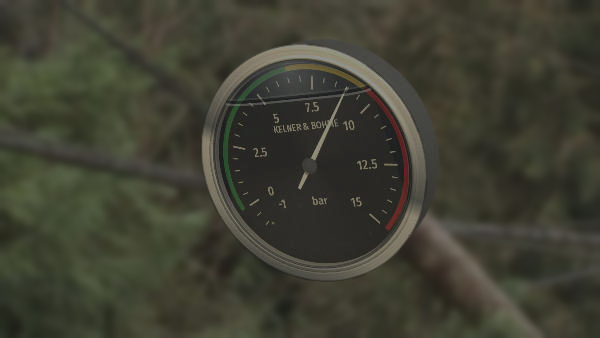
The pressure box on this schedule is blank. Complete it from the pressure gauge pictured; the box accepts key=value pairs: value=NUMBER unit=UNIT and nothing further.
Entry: value=9 unit=bar
